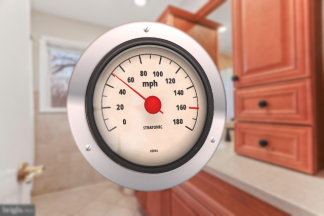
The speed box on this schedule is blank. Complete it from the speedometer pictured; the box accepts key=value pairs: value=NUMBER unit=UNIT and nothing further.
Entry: value=50 unit=mph
